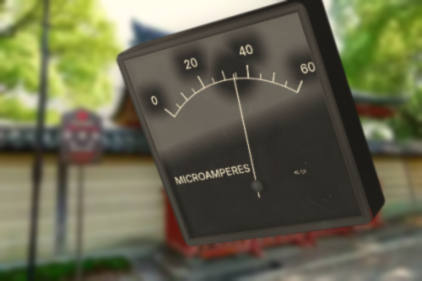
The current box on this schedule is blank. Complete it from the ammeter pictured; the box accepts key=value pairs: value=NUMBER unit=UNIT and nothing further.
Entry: value=35 unit=µA
